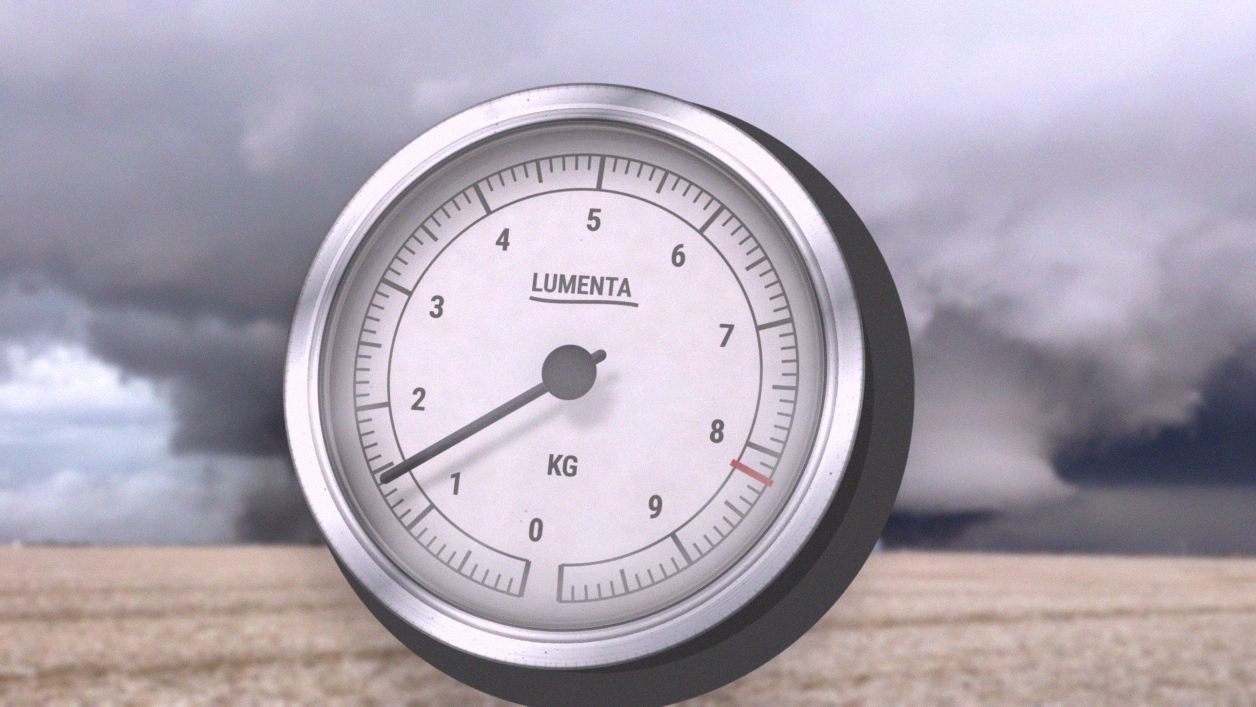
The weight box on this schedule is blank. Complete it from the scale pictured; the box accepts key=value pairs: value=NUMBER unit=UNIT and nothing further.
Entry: value=1.4 unit=kg
